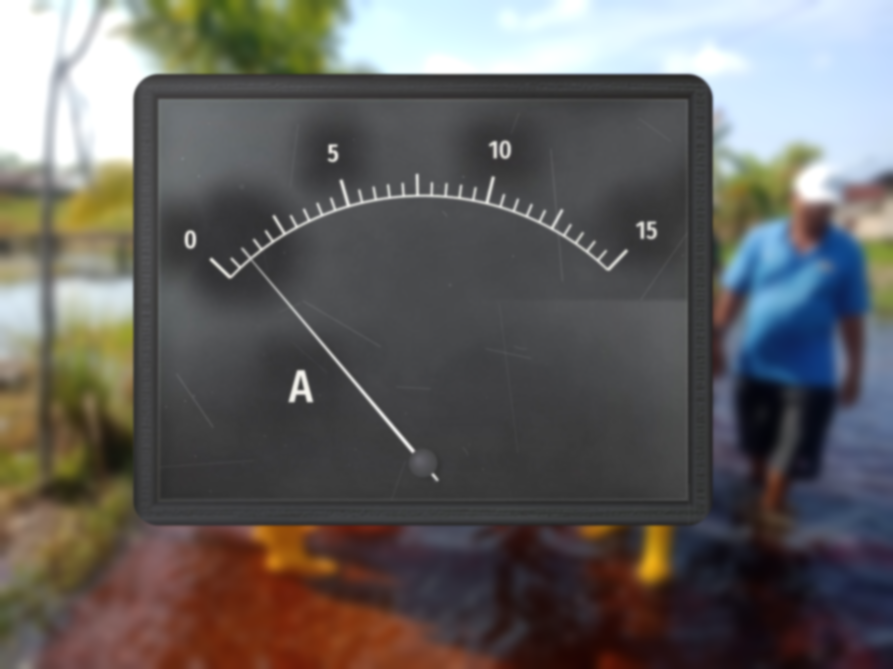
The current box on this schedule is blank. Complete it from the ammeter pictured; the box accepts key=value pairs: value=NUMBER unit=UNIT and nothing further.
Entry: value=1 unit=A
